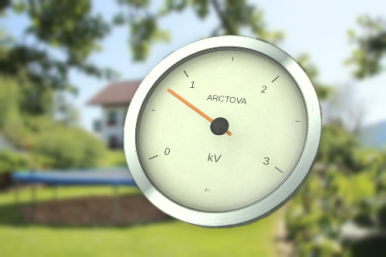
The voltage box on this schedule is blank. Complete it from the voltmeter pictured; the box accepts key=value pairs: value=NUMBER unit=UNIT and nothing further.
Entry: value=0.75 unit=kV
